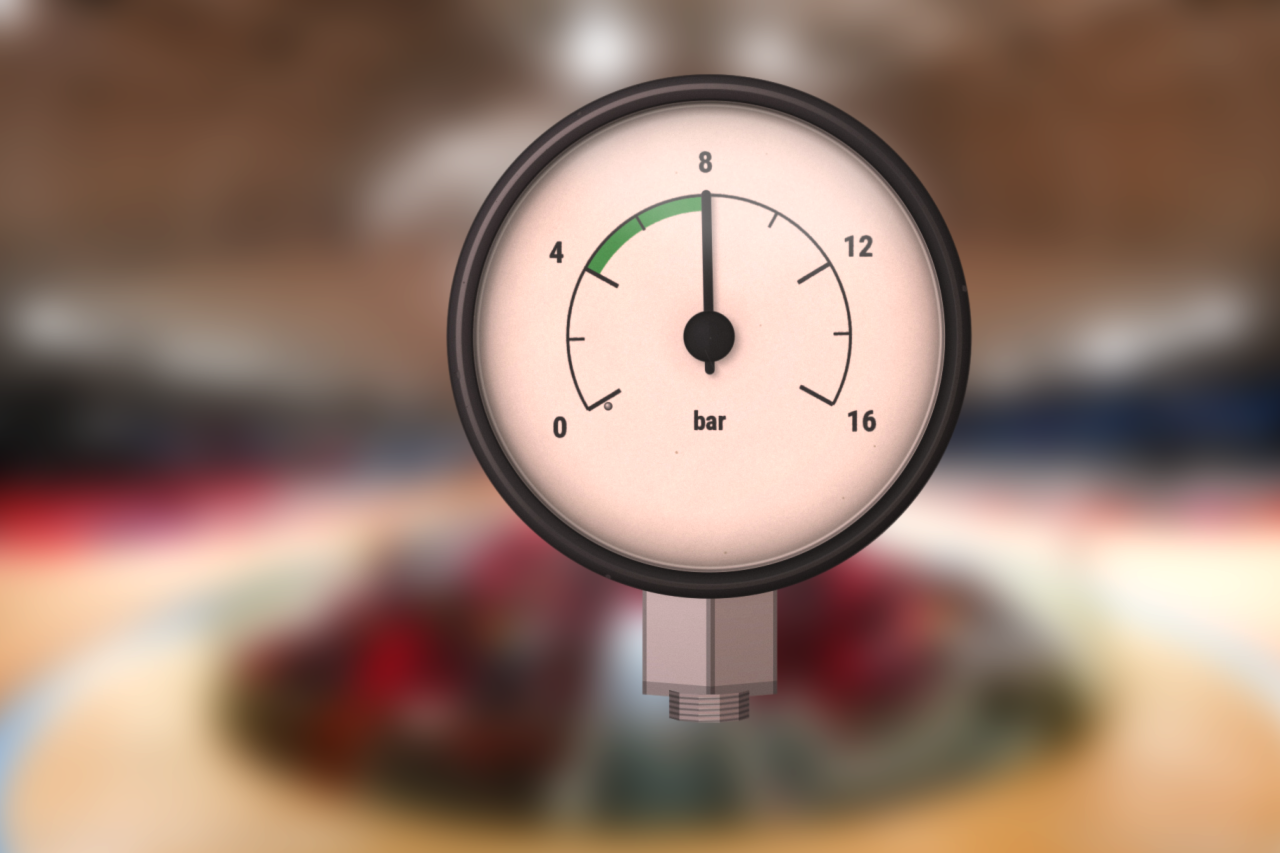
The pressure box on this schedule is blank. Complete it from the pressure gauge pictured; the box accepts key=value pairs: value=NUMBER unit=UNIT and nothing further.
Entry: value=8 unit=bar
